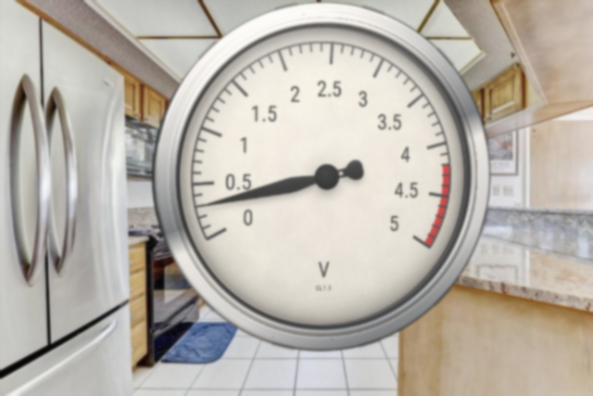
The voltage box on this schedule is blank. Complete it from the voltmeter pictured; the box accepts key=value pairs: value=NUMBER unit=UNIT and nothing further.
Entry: value=0.3 unit=V
